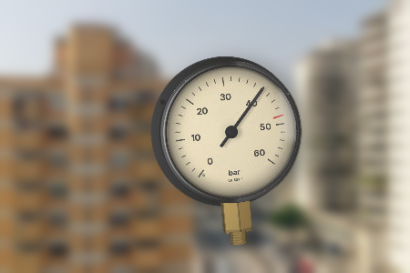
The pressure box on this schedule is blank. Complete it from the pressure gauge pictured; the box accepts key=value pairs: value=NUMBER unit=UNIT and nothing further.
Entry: value=40 unit=bar
